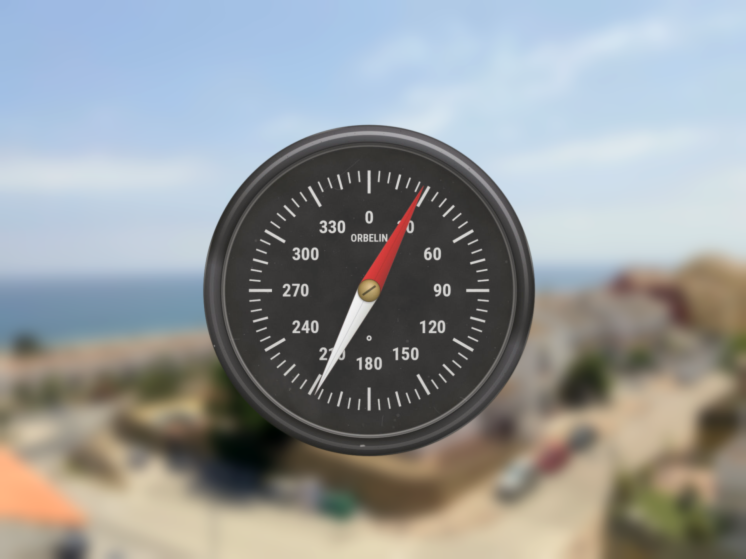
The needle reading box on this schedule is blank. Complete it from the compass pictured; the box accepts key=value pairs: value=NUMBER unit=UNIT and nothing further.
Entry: value=27.5 unit=°
